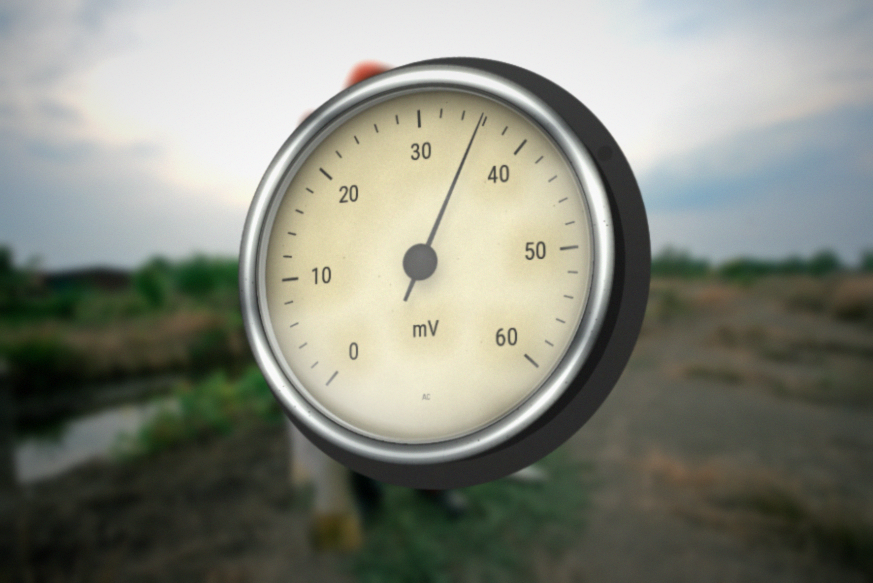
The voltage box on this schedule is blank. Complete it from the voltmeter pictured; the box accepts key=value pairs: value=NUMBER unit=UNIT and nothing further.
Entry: value=36 unit=mV
